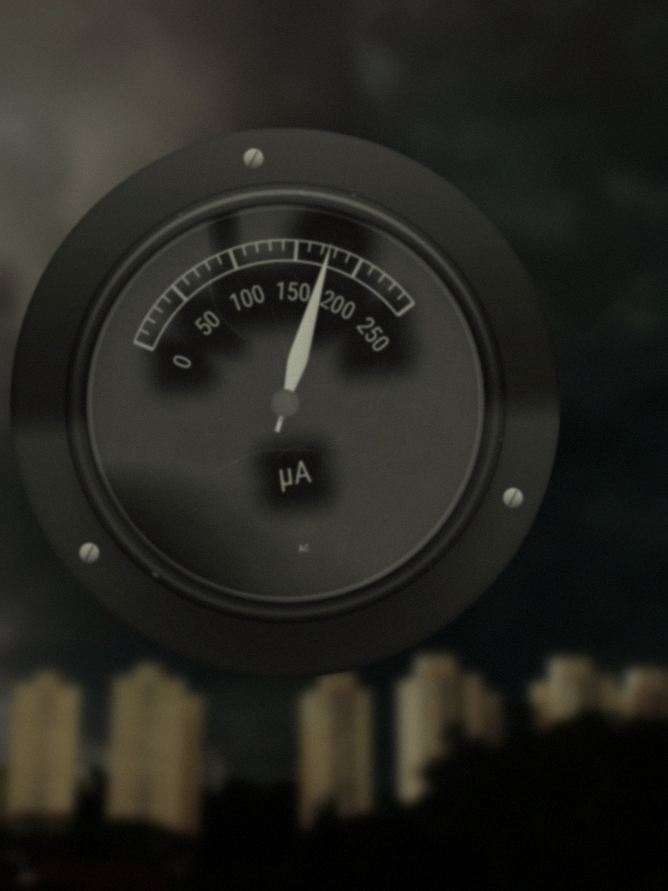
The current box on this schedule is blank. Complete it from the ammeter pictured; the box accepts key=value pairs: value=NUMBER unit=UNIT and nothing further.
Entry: value=175 unit=µA
